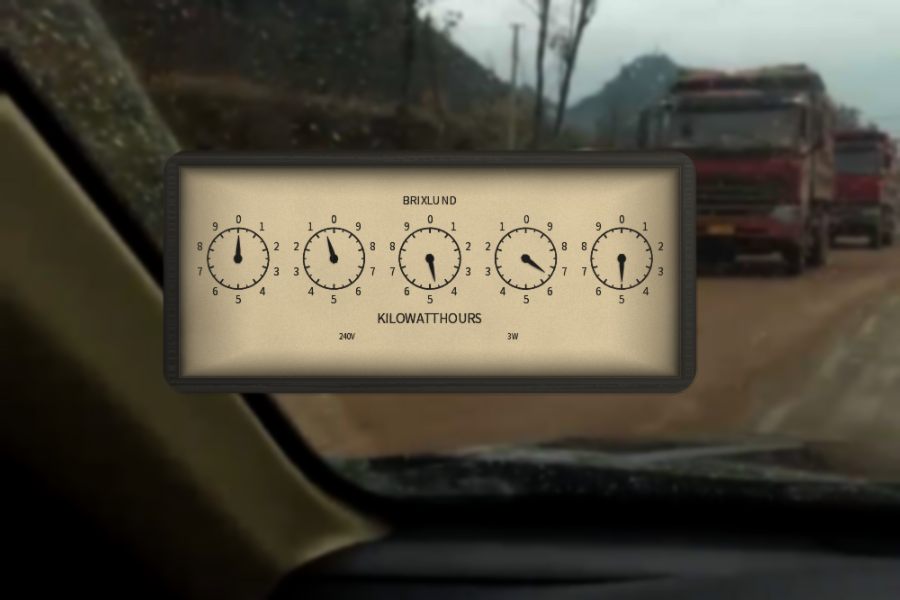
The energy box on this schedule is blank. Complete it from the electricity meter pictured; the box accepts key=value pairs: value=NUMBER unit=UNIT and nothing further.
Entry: value=465 unit=kWh
